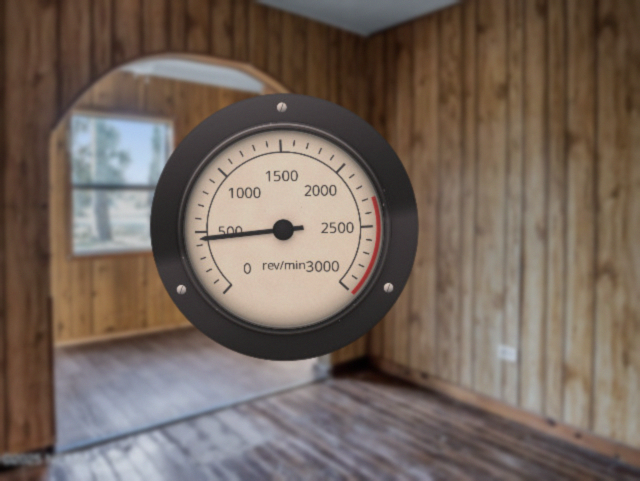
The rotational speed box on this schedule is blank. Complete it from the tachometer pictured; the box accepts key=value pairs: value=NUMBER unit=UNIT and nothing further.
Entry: value=450 unit=rpm
